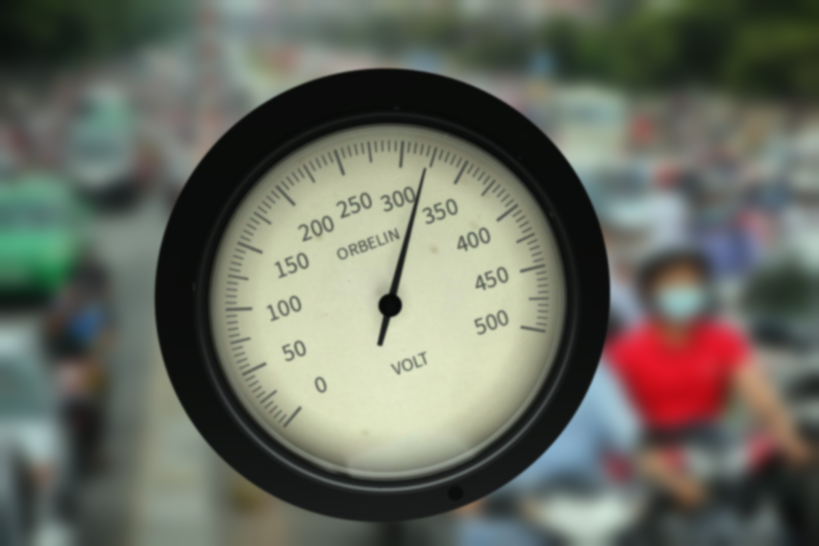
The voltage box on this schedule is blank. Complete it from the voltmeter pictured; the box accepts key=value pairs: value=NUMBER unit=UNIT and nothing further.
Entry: value=320 unit=V
